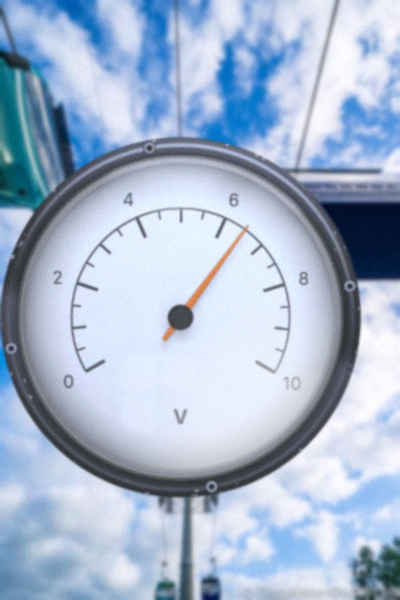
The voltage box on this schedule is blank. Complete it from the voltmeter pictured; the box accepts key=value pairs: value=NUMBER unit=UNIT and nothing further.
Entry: value=6.5 unit=V
